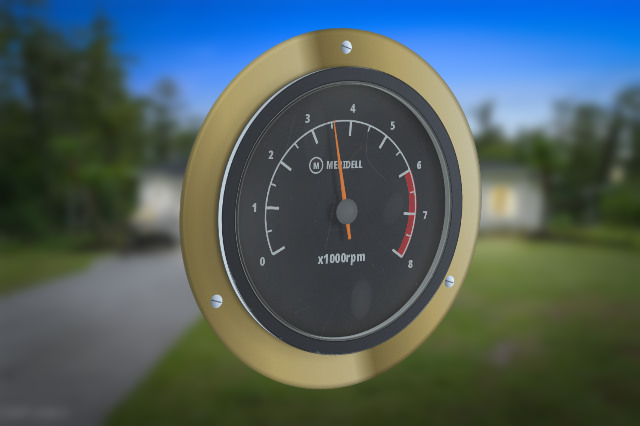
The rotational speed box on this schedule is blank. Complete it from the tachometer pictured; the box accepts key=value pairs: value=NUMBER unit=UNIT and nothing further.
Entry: value=3500 unit=rpm
